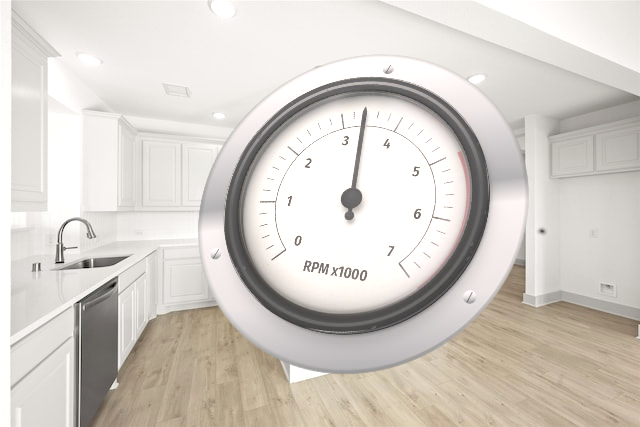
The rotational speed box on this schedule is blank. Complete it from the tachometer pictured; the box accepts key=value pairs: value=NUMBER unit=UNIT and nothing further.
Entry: value=3400 unit=rpm
